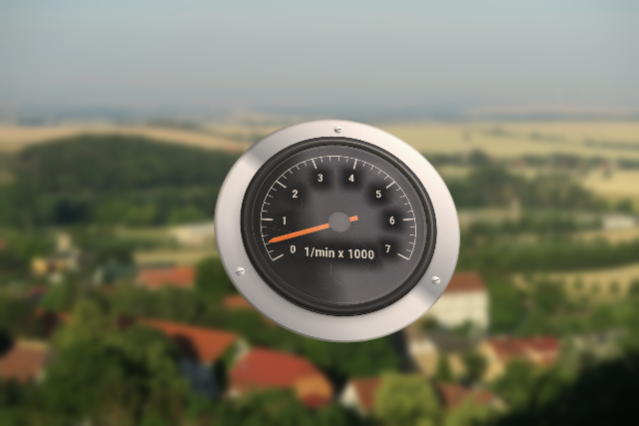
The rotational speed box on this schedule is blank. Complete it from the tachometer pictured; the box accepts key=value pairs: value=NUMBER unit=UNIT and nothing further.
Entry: value=400 unit=rpm
